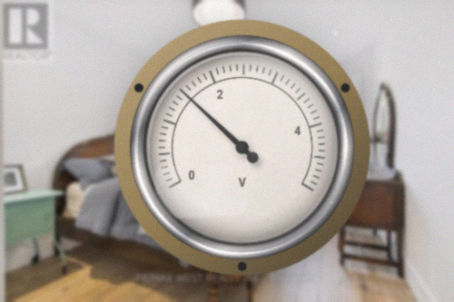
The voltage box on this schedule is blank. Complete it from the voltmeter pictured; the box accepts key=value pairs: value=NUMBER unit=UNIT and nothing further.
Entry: value=1.5 unit=V
